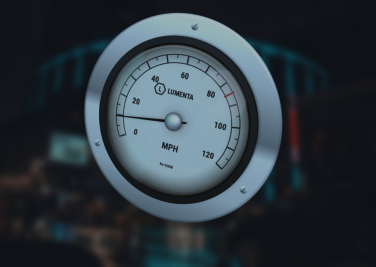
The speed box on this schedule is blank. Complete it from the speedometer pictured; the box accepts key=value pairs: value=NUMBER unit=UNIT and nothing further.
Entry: value=10 unit=mph
